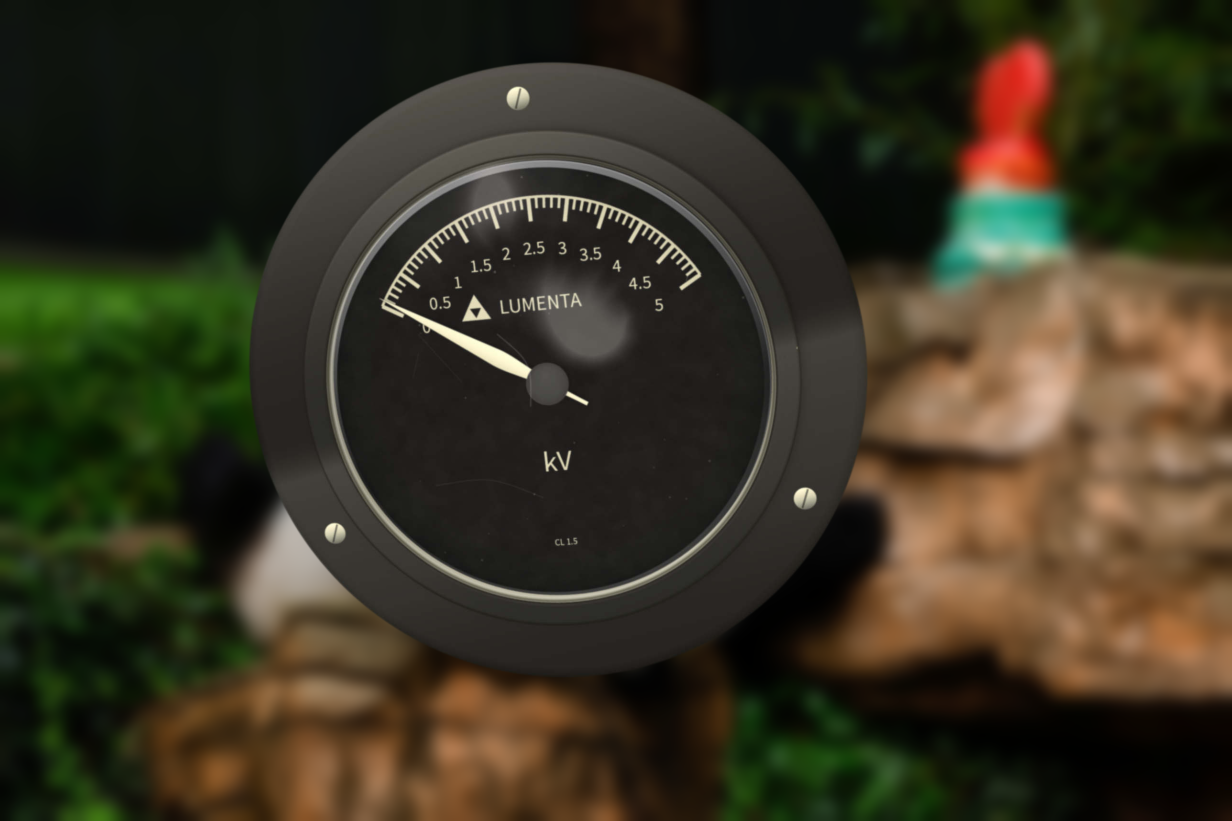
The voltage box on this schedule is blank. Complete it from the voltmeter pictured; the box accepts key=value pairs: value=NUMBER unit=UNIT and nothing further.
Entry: value=0.1 unit=kV
